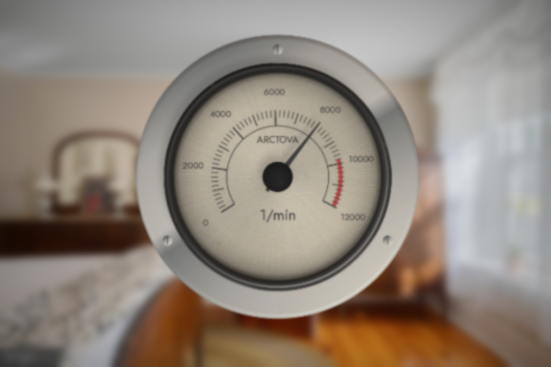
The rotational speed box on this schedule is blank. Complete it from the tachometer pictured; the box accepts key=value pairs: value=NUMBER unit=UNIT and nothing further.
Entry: value=8000 unit=rpm
